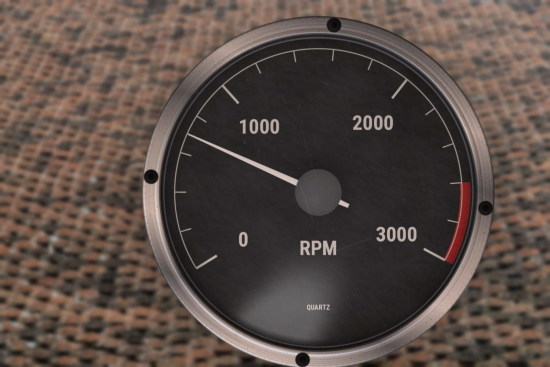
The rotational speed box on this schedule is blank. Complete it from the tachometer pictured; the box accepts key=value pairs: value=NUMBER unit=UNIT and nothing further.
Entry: value=700 unit=rpm
